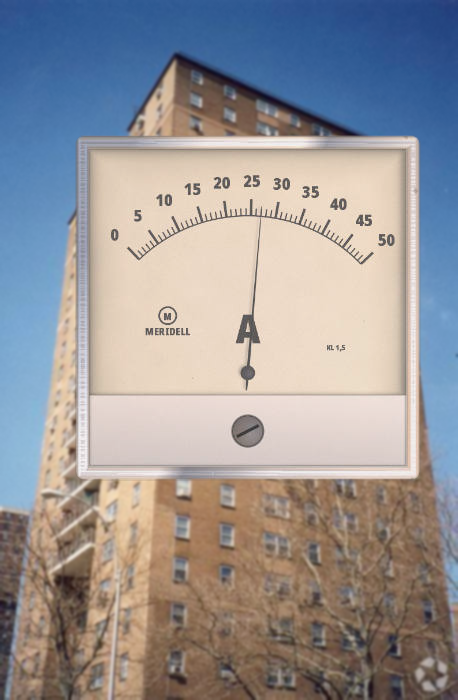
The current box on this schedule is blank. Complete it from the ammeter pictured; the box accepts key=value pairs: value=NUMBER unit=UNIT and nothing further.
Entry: value=27 unit=A
